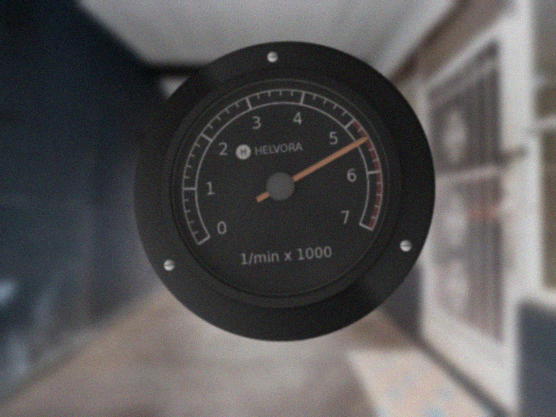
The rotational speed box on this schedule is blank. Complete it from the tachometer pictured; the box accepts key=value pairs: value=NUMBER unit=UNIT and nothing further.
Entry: value=5400 unit=rpm
